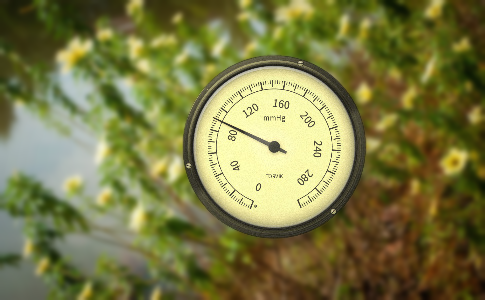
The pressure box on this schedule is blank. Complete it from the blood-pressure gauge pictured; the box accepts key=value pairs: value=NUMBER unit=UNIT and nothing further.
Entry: value=90 unit=mmHg
